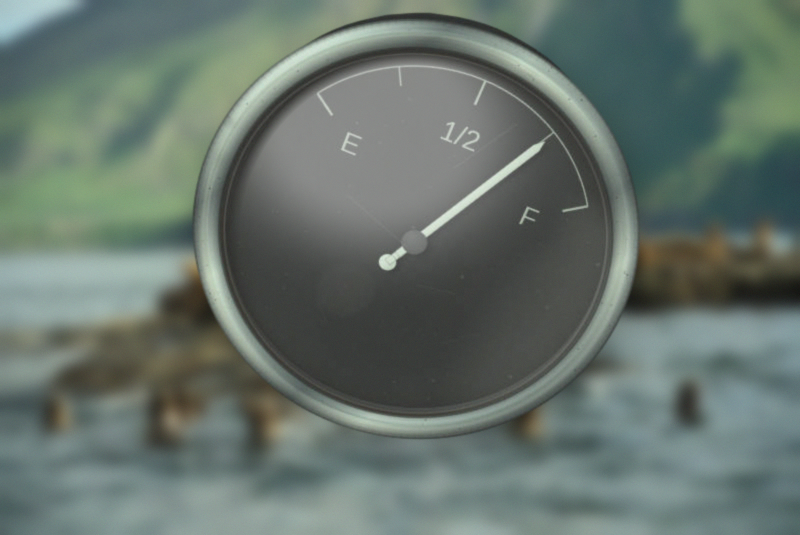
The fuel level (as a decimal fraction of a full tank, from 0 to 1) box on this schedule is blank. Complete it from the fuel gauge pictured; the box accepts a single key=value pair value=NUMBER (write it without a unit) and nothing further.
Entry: value=0.75
